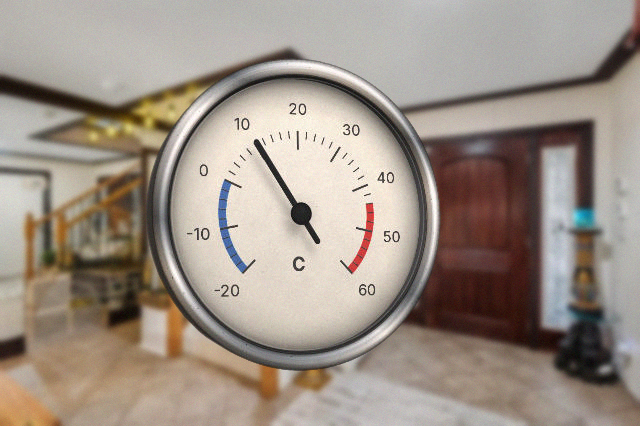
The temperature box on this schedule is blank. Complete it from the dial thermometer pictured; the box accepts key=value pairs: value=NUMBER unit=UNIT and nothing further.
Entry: value=10 unit=°C
